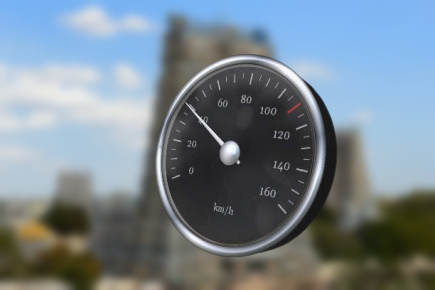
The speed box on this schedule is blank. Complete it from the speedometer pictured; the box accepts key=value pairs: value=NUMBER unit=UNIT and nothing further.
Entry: value=40 unit=km/h
